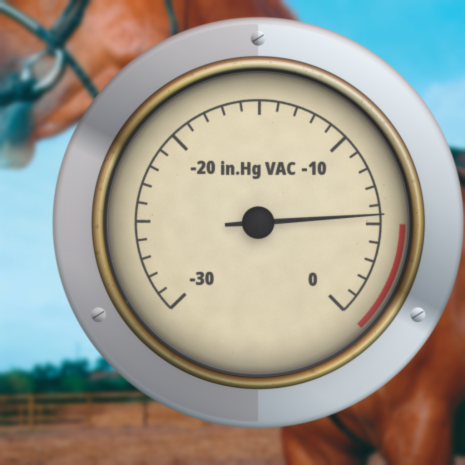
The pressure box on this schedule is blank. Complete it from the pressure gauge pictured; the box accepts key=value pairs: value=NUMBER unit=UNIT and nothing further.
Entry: value=-5.5 unit=inHg
